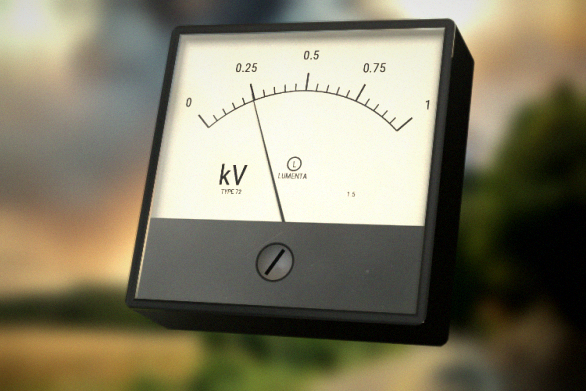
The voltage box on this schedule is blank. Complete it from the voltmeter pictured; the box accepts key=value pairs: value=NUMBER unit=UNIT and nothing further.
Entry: value=0.25 unit=kV
